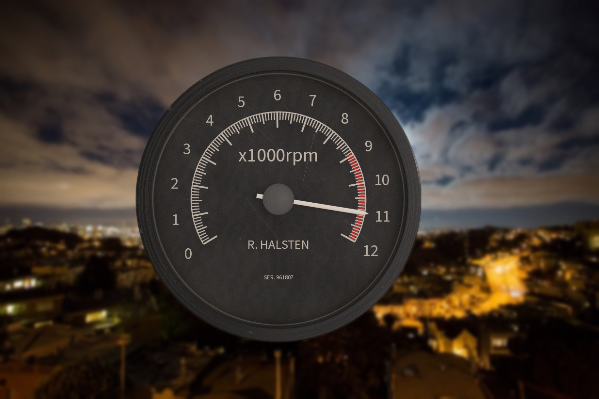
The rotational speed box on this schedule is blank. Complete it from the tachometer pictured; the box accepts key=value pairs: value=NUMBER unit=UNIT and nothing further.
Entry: value=11000 unit=rpm
